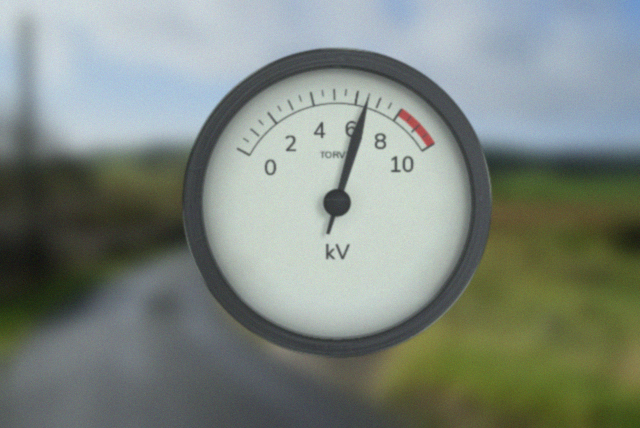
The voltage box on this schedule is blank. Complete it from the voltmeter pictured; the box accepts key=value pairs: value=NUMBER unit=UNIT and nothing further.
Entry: value=6.5 unit=kV
